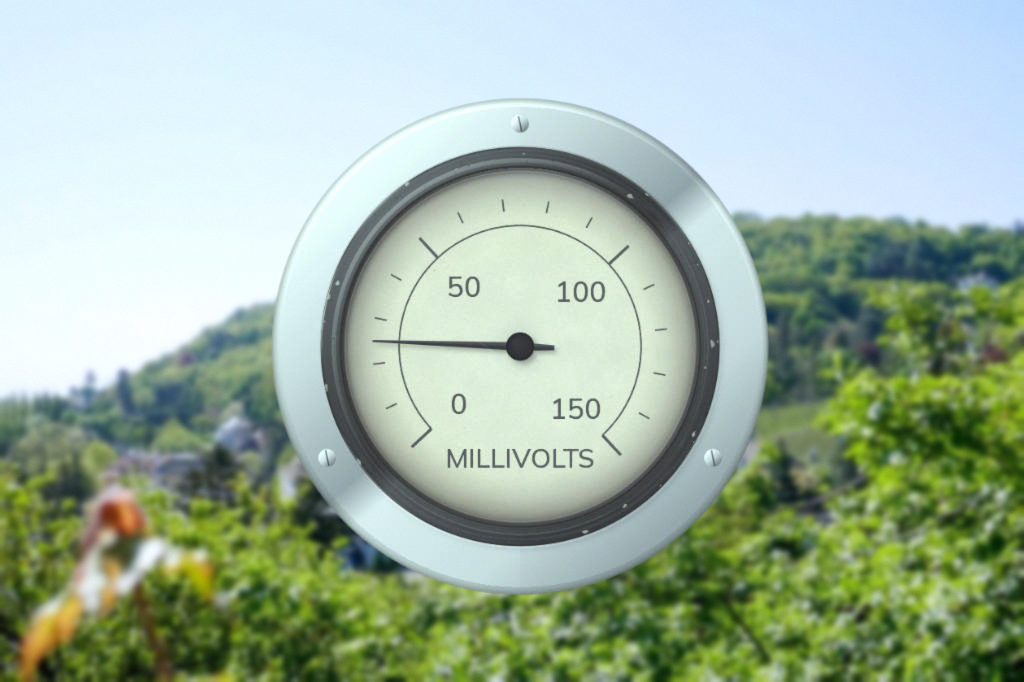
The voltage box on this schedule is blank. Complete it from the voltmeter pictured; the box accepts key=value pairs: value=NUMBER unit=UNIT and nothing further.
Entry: value=25 unit=mV
